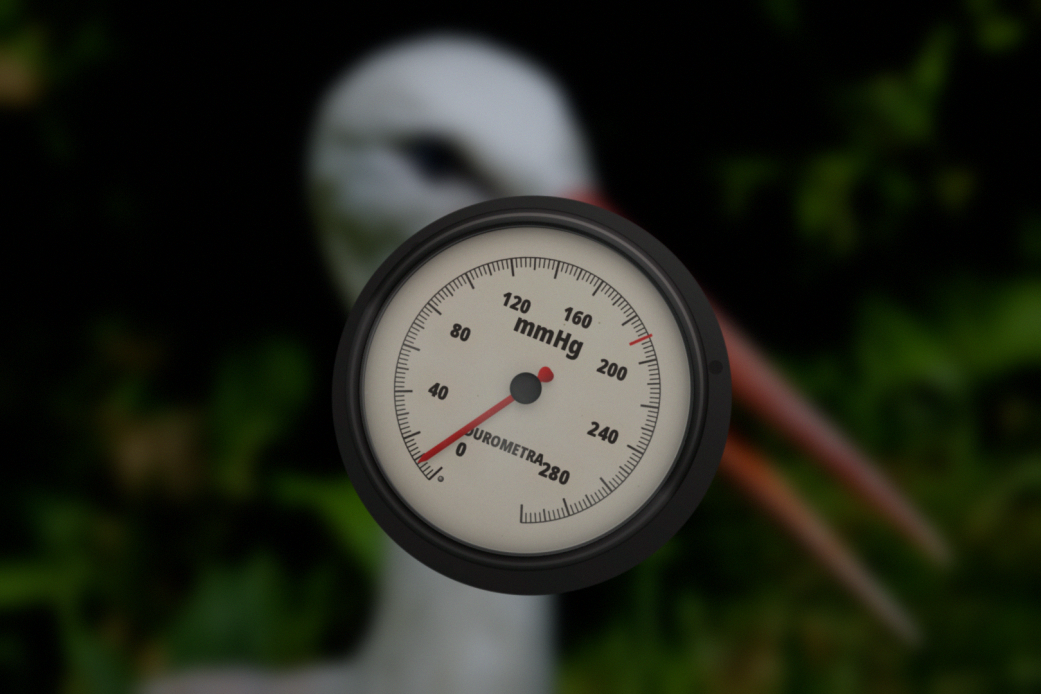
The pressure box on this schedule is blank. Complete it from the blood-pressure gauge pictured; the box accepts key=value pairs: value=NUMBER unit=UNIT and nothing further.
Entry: value=8 unit=mmHg
